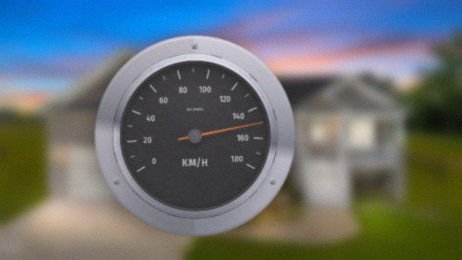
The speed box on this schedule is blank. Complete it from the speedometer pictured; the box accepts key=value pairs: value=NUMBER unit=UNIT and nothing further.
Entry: value=150 unit=km/h
